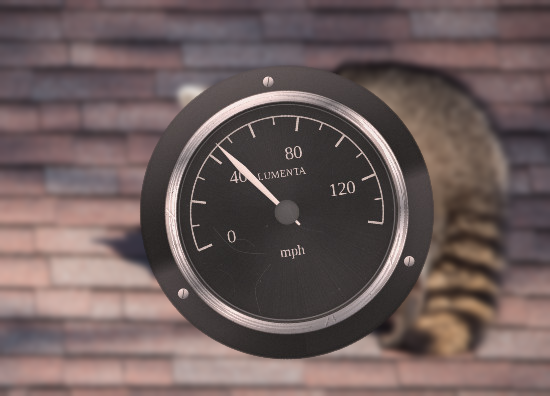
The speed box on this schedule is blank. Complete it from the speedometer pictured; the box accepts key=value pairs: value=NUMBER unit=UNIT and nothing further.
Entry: value=45 unit=mph
